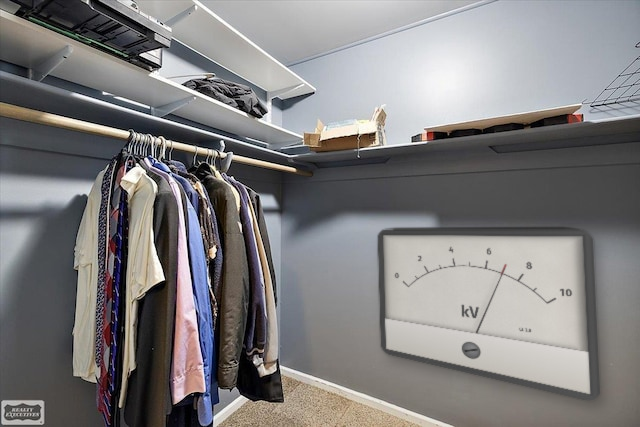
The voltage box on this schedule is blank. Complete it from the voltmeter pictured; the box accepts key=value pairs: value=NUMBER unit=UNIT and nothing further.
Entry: value=7 unit=kV
